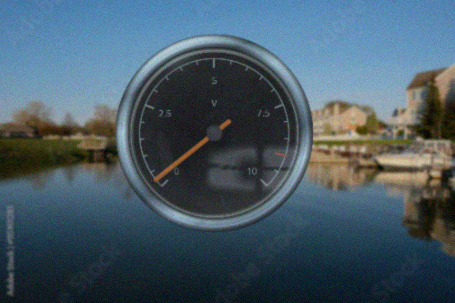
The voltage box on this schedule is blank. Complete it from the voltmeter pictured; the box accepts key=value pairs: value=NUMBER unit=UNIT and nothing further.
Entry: value=0.25 unit=V
